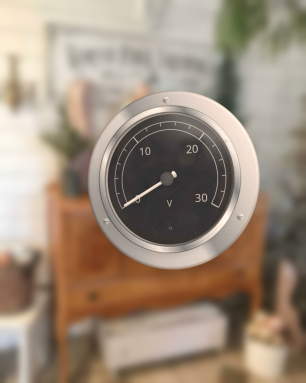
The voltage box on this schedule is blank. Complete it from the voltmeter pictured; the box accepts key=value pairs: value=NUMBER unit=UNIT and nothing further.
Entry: value=0 unit=V
